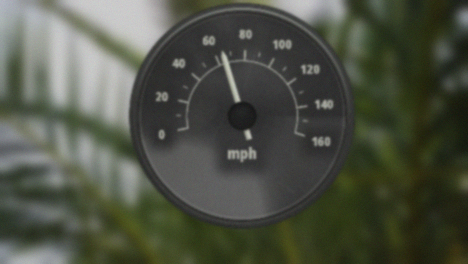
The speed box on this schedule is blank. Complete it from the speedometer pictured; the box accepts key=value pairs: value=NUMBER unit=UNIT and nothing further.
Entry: value=65 unit=mph
